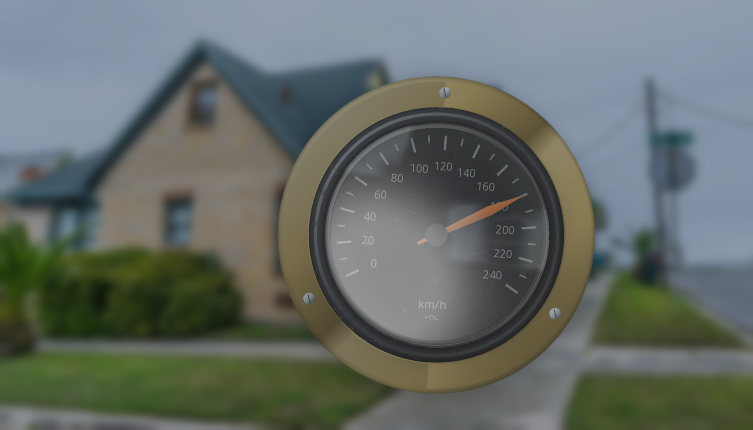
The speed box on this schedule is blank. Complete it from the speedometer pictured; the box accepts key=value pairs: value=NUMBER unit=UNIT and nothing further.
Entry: value=180 unit=km/h
